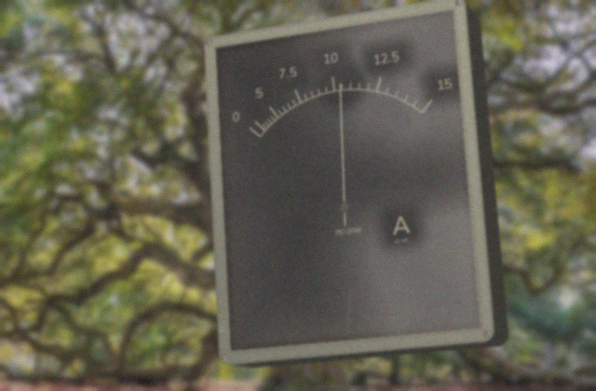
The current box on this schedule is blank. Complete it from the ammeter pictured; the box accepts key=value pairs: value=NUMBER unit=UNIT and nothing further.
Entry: value=10.5 unit=A
